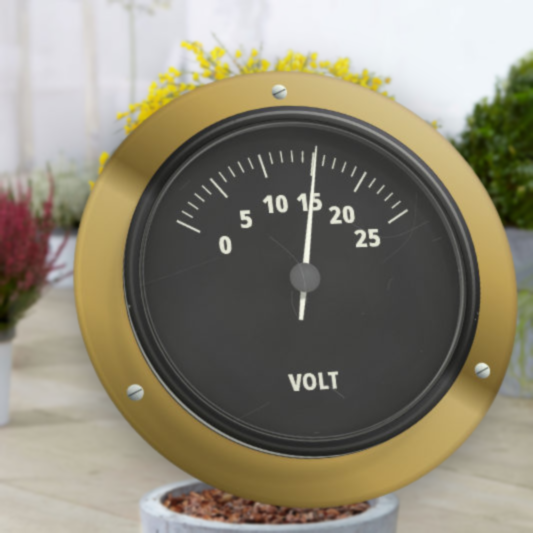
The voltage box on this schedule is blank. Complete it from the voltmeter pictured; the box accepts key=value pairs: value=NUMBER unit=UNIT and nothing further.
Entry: value=15 unit=V
